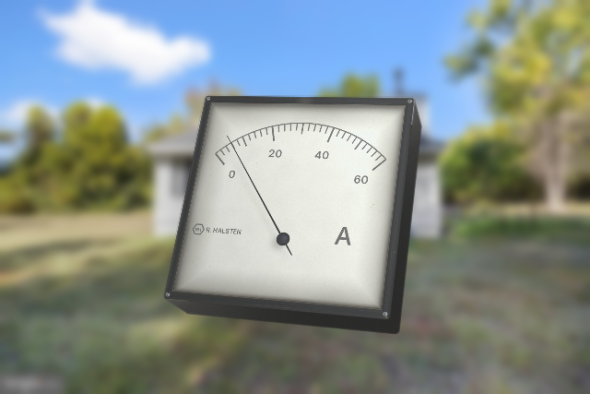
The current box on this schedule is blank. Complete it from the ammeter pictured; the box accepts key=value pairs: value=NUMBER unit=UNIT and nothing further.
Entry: value=6 unit=A
